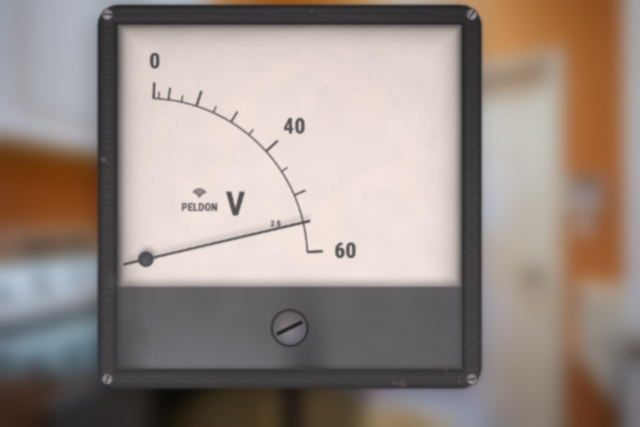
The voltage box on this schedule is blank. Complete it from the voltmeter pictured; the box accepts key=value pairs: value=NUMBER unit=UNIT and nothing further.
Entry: value=55 unit=V
